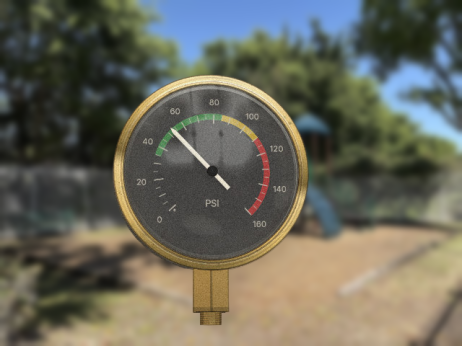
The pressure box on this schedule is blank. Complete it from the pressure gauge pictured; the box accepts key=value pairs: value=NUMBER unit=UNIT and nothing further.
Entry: value=52.5 unit=psi
